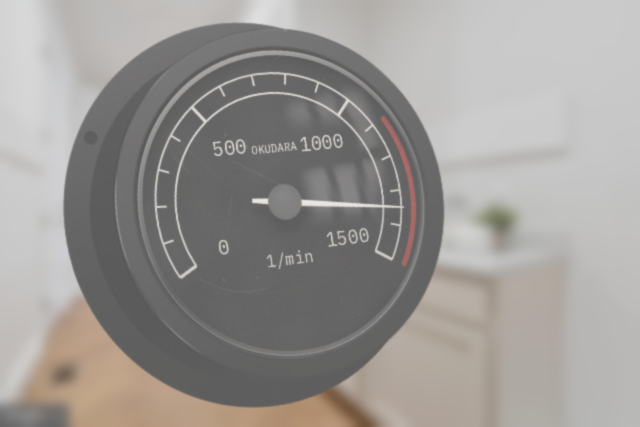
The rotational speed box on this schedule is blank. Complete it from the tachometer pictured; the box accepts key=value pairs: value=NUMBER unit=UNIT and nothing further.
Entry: value=1350 unit=rpm
